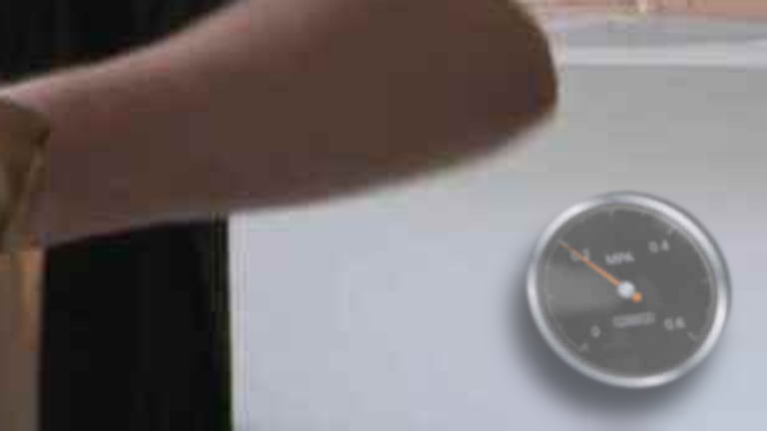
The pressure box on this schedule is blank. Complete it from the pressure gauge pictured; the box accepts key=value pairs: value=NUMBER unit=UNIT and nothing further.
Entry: value=0.2 unit=MPa
